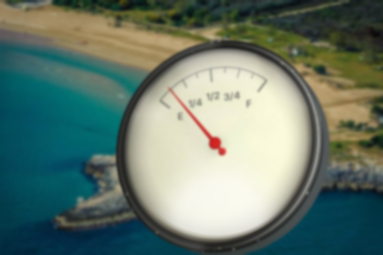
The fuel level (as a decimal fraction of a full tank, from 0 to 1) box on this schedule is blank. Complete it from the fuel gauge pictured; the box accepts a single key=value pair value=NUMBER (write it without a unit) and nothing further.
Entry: value=0.125
